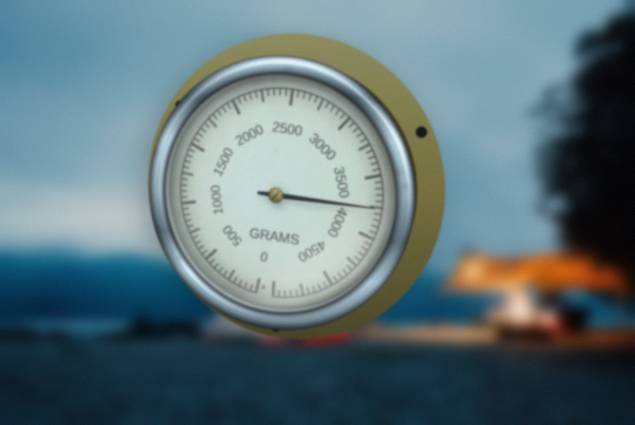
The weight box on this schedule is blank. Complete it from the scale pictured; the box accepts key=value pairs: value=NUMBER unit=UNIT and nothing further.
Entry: value=3750 unit=g
